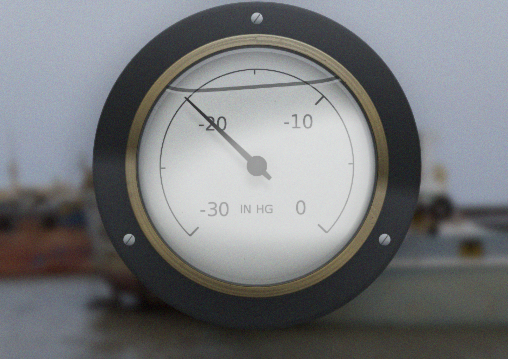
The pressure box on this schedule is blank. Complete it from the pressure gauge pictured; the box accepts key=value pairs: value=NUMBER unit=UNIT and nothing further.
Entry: value=-20 unit=inHg
